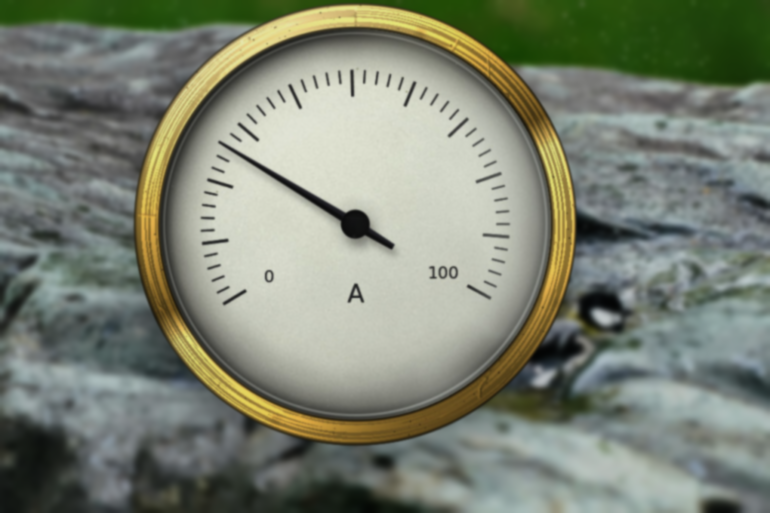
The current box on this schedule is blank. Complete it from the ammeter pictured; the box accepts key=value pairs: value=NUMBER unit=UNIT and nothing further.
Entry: value=26 unit=A
